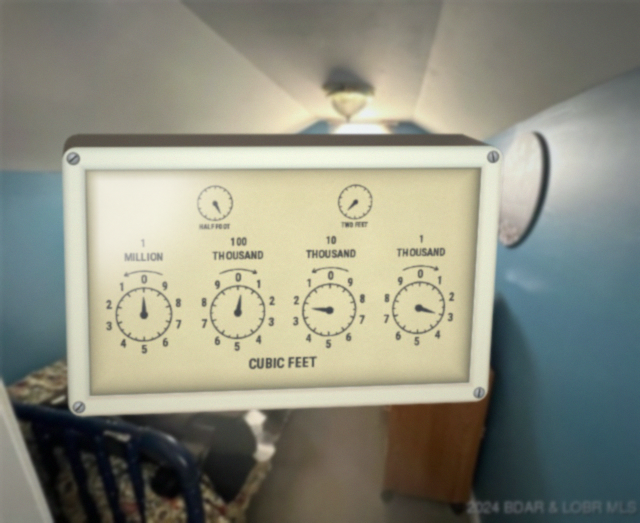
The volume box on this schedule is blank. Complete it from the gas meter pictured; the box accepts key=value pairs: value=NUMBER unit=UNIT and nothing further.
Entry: value=2300 unit=ft³
